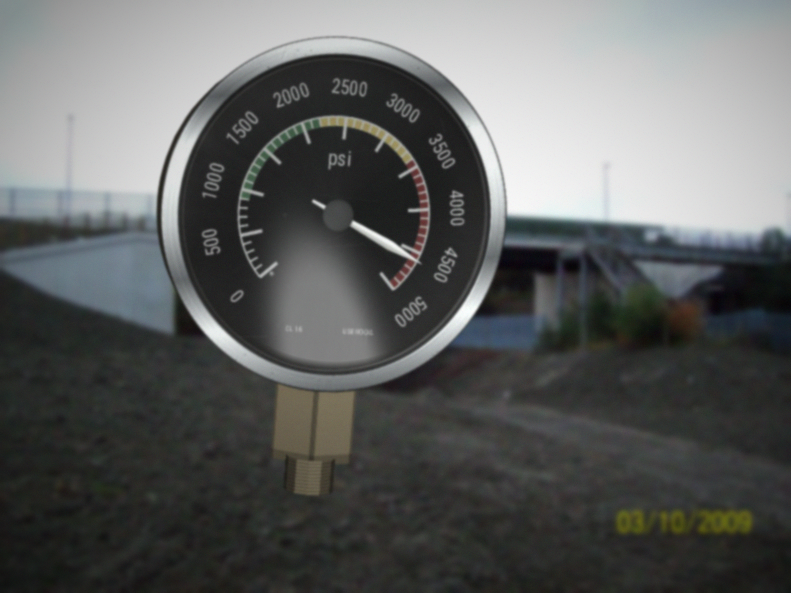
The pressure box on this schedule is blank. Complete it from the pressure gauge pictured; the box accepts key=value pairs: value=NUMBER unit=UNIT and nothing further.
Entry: value=4600 unit=psi
